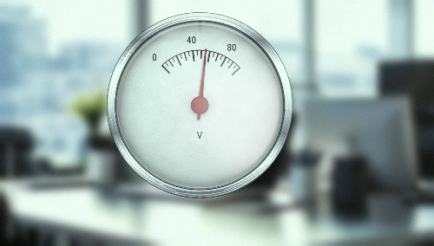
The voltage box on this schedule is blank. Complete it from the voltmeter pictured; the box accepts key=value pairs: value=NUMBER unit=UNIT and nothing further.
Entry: value=55 unit=V
